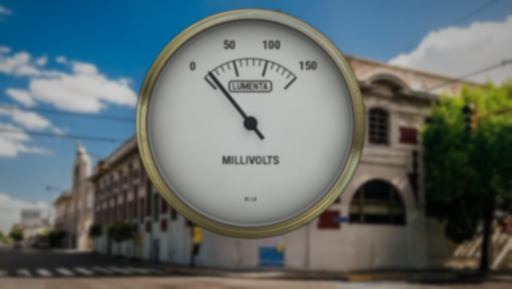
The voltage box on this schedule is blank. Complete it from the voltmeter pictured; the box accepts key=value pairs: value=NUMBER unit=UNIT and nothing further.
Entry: value=10 unit=mV
